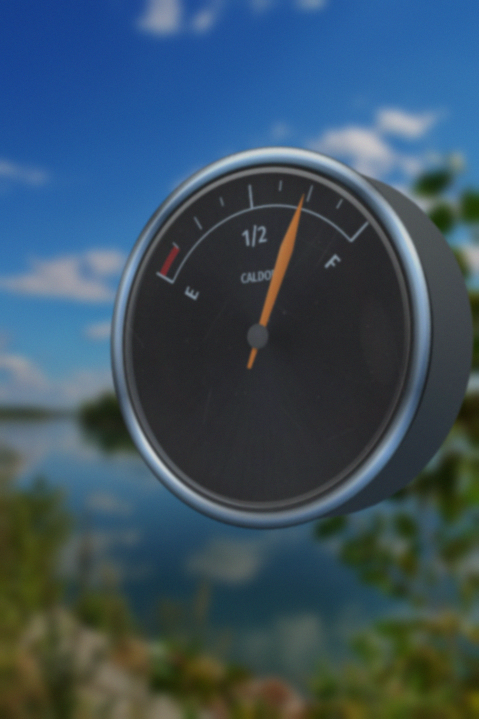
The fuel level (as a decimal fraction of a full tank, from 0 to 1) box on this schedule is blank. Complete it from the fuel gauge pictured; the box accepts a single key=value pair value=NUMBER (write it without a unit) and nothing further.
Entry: value=0.75
